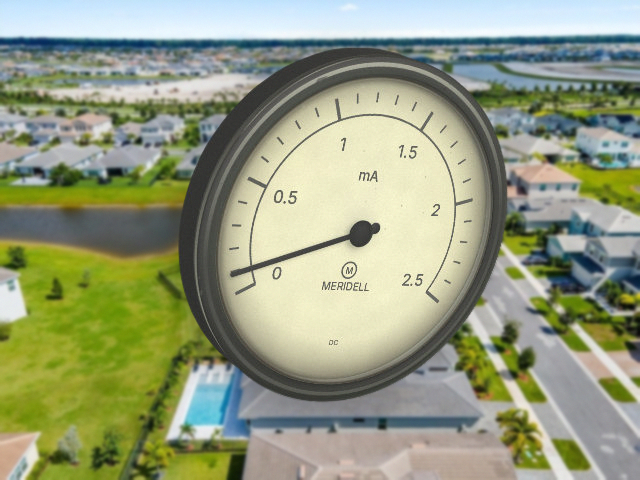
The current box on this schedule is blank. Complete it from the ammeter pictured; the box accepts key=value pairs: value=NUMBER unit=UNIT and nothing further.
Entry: value=0.1 unit=mA
